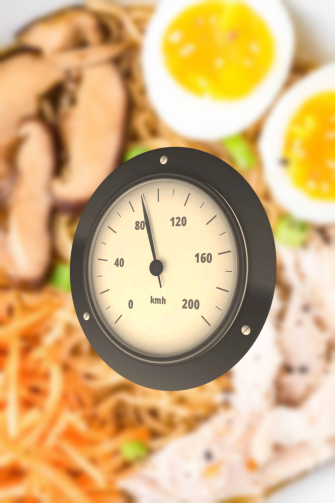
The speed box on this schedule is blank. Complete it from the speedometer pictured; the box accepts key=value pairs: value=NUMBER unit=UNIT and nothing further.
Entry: value=90 unit=km/h
